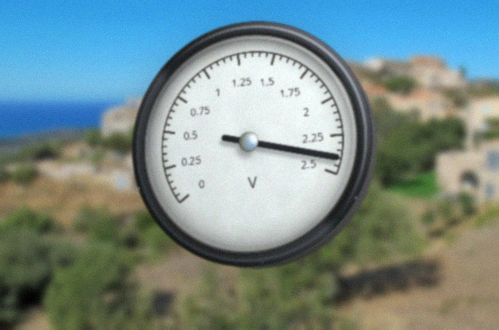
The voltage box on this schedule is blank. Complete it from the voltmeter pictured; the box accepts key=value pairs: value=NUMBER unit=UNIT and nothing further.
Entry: value=2.4 unit=V
